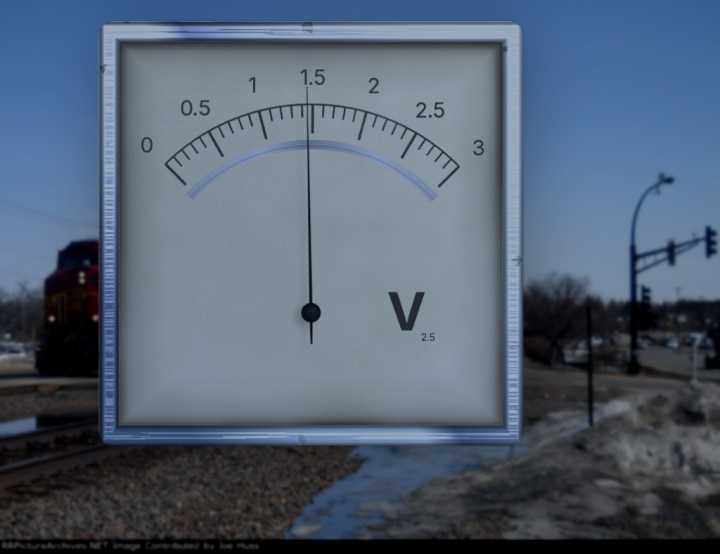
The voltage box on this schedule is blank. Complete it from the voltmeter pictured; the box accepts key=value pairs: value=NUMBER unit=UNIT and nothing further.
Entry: value=1.45 unit=V
